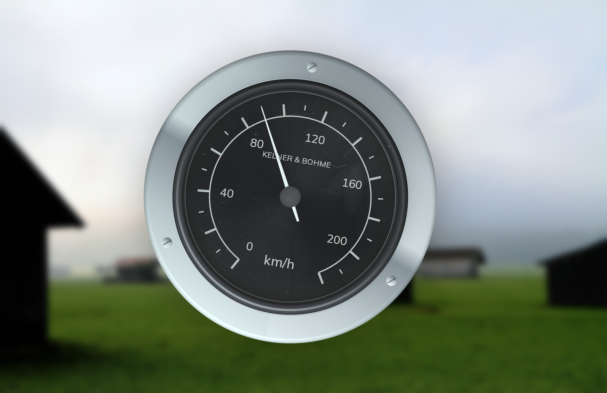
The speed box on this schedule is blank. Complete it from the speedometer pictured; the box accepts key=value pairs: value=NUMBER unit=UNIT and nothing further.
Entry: value=90 unit=km/h
